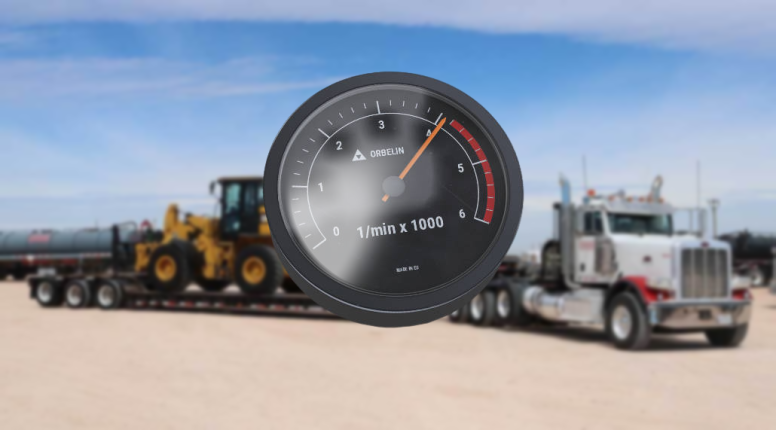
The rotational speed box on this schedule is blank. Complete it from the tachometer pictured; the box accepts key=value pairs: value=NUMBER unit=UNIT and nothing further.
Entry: value=4100 unit=rpm
